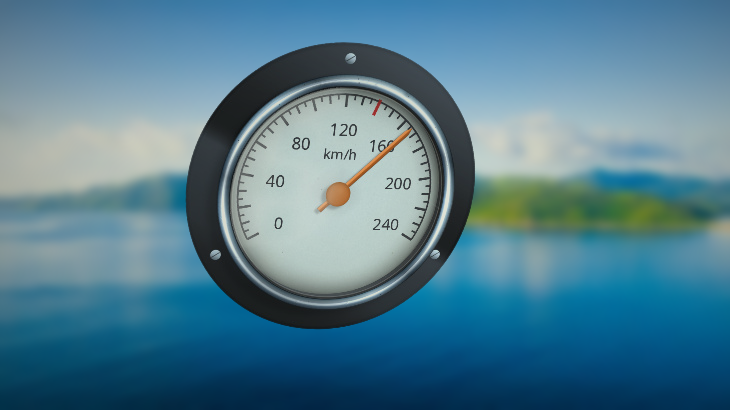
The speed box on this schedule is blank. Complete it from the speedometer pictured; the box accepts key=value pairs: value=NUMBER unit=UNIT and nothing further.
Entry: value=165 unit=km/h
